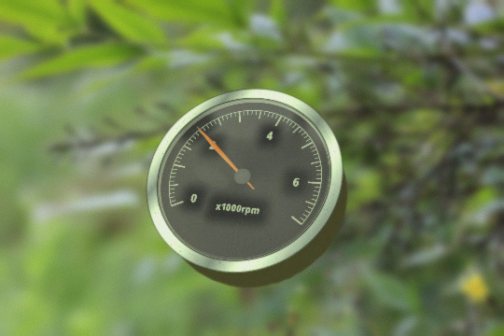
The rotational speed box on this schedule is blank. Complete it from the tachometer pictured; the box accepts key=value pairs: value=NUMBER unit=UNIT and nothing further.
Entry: value=2000 unit=rpm
